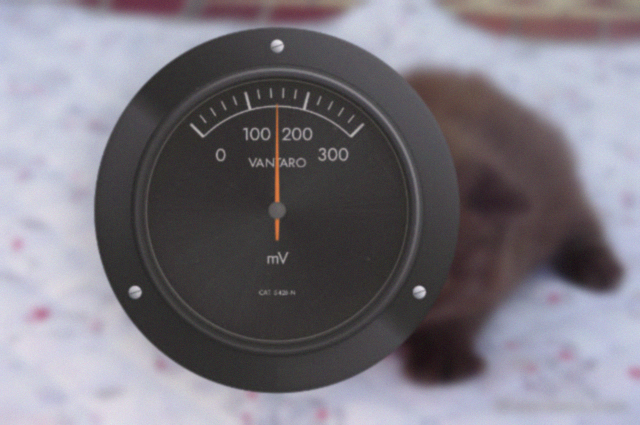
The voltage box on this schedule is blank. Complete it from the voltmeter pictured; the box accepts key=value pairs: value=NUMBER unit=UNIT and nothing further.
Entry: value=150 unit=mV
